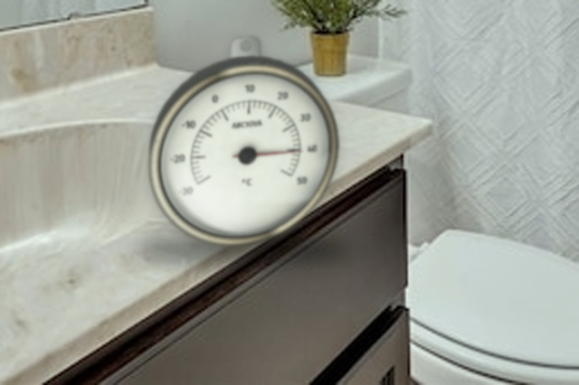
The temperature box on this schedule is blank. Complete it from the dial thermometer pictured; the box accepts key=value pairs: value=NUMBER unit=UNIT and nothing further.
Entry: value=40 unit=°C
